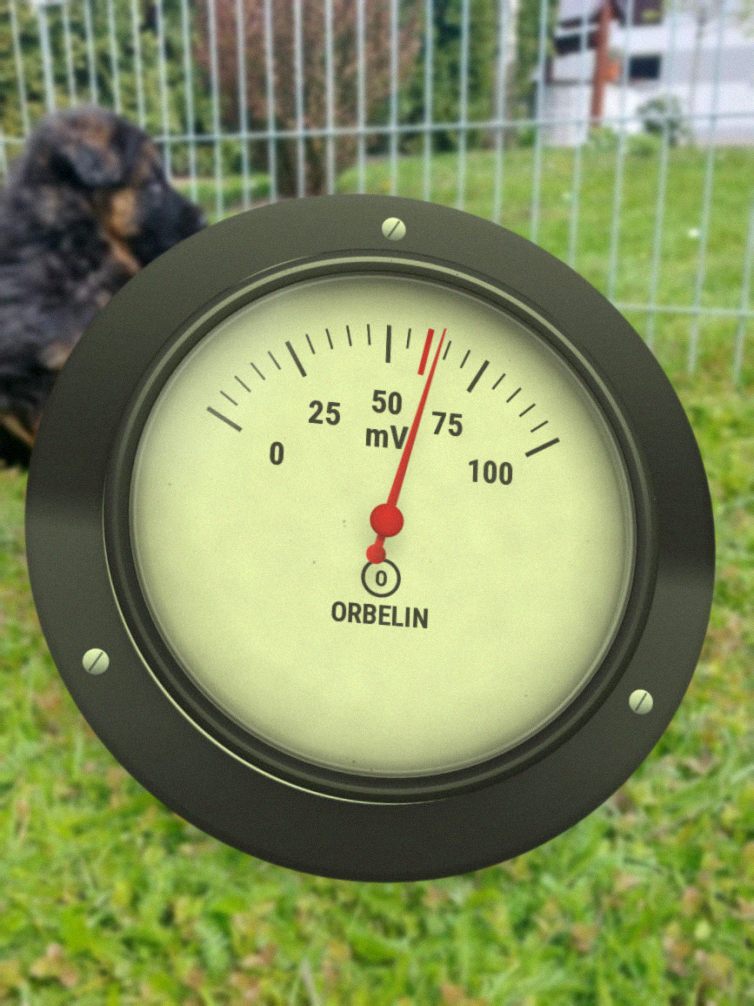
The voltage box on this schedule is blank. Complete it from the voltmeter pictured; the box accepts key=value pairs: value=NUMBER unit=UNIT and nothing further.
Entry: value=62.5 unit=mV
